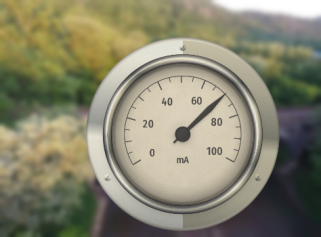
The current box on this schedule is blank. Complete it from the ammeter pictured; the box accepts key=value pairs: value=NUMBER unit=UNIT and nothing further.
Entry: value=70 unit=mA
